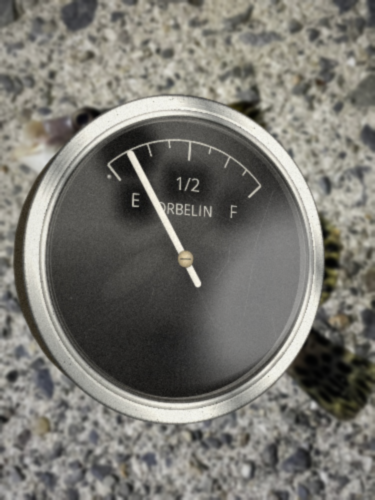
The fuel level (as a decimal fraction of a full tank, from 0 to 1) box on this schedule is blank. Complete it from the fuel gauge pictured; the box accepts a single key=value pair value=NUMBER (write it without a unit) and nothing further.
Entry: value=0.125
